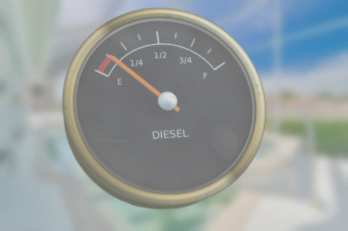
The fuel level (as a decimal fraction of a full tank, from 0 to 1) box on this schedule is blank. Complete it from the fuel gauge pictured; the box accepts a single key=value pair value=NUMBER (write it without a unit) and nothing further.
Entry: value=0.125
